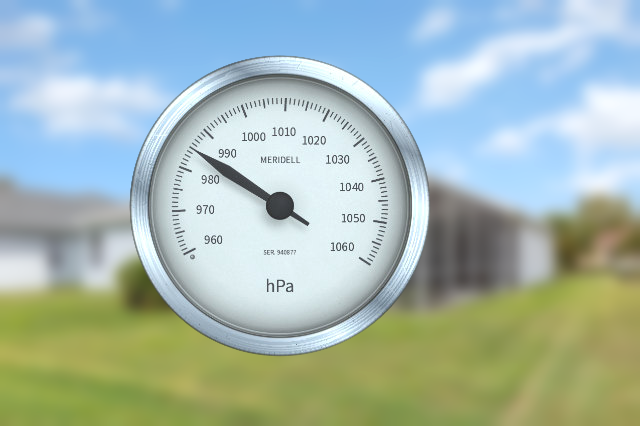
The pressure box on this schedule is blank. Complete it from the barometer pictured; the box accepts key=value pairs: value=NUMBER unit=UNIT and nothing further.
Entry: value=985 unit=hPa
